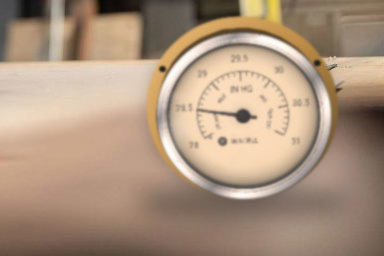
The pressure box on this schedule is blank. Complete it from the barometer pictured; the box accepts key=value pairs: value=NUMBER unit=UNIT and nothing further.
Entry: value=28.5 unit=inHg
